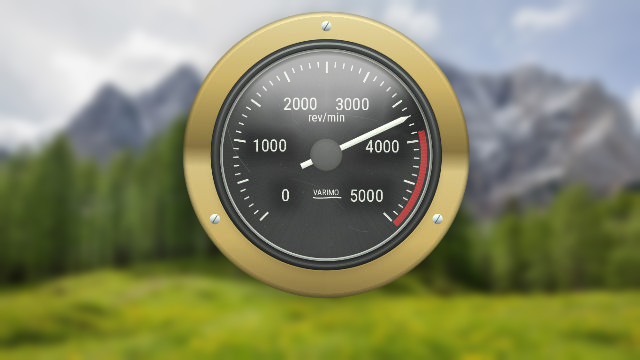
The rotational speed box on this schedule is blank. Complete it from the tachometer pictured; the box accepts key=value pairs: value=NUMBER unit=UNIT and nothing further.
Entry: value=3700 unit=rpm
